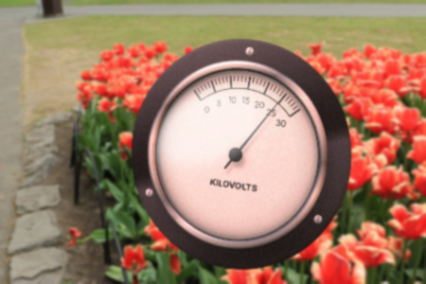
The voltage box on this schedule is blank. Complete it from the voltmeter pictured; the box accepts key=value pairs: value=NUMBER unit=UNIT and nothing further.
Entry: value=25 unit=kV
